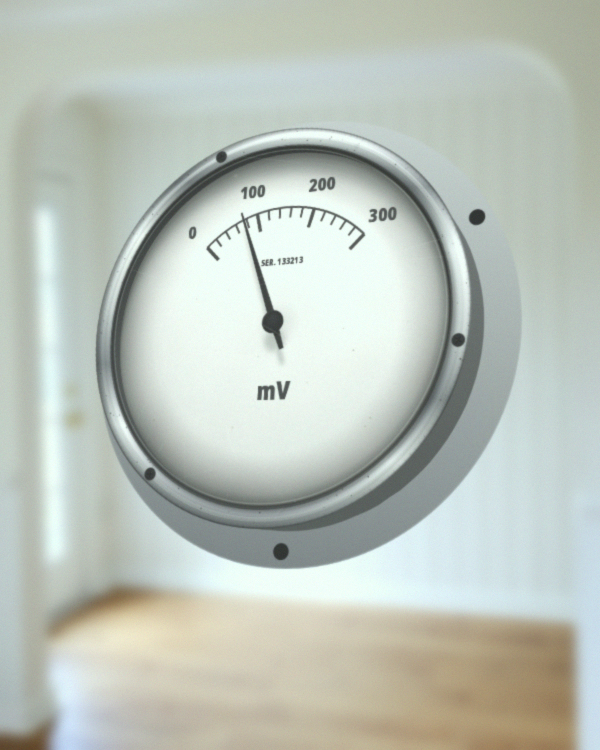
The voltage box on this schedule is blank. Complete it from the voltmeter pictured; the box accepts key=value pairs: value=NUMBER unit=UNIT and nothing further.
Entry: value=80 unit=mV
